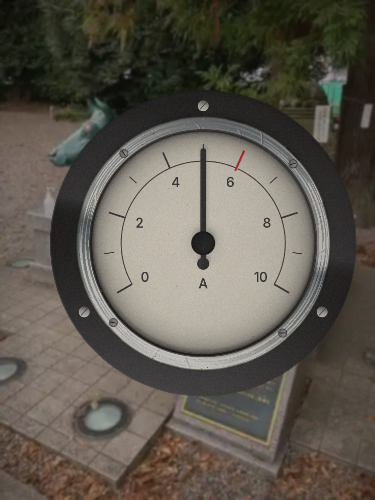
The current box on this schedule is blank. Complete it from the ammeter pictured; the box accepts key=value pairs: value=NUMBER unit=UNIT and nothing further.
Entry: value=5 unit=A
